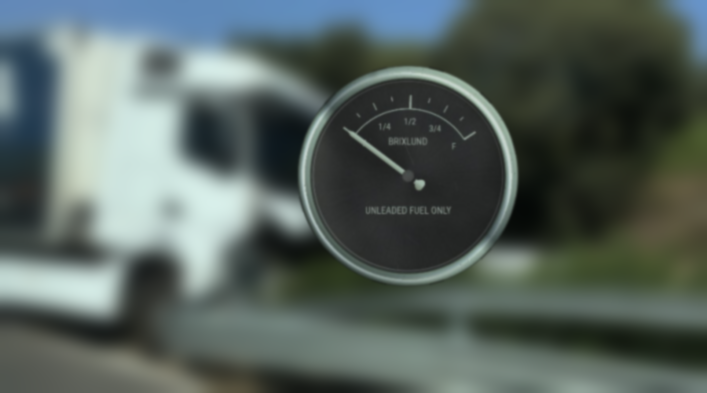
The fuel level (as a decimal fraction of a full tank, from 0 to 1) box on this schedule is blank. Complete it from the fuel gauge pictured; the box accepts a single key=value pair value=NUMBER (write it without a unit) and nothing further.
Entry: value=0
